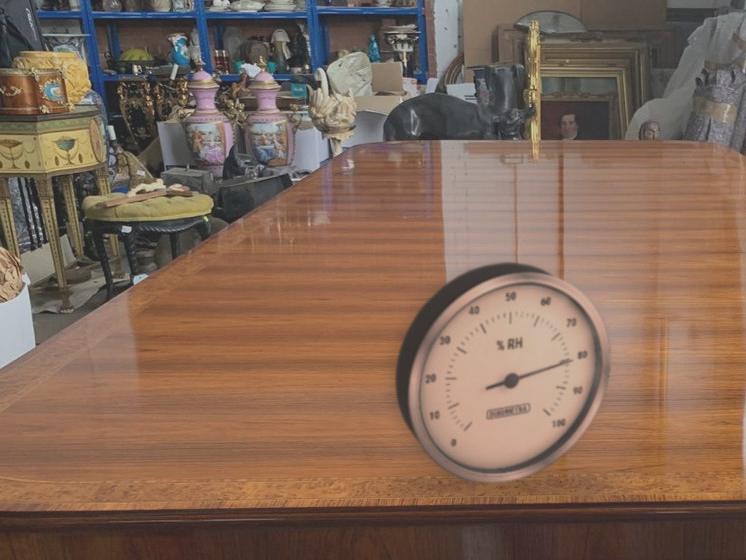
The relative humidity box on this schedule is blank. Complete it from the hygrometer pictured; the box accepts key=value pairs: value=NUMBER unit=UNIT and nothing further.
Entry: value=80 unit=%
